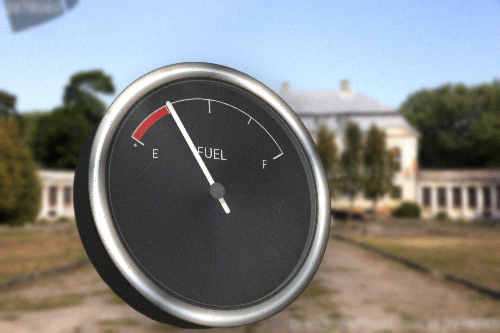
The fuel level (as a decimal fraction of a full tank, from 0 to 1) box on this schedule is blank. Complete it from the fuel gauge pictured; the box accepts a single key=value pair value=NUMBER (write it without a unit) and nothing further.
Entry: value=0.25
